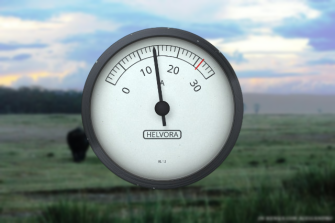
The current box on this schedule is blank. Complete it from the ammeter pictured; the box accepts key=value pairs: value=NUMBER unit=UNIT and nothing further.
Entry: value=14 unit=A
